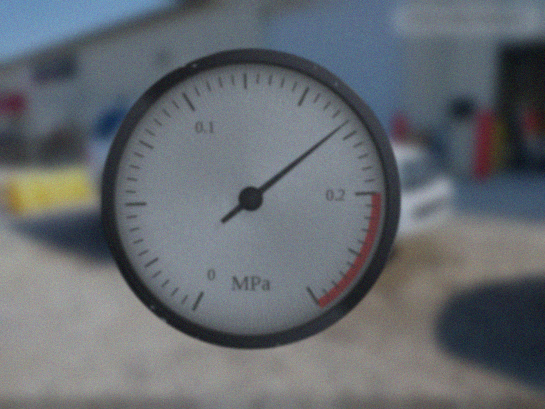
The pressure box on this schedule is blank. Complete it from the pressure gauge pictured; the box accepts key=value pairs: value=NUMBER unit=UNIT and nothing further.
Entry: value=0.17 unit=MPa
